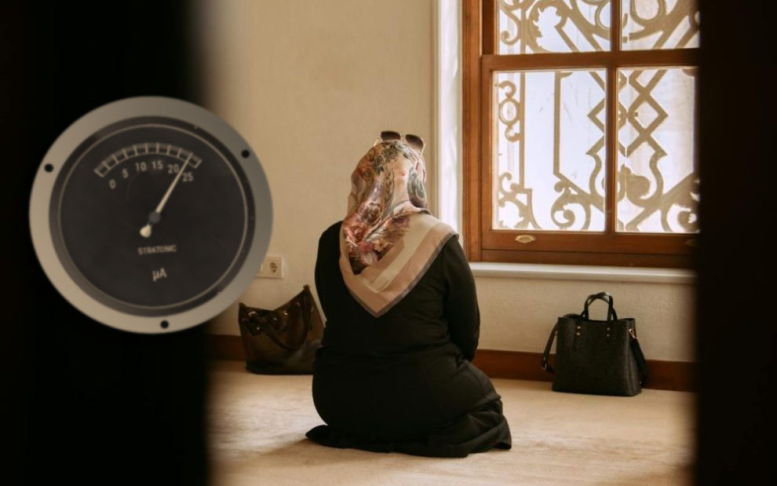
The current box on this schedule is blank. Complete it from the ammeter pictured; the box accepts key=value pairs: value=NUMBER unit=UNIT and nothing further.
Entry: value=22.5 unit=µA
